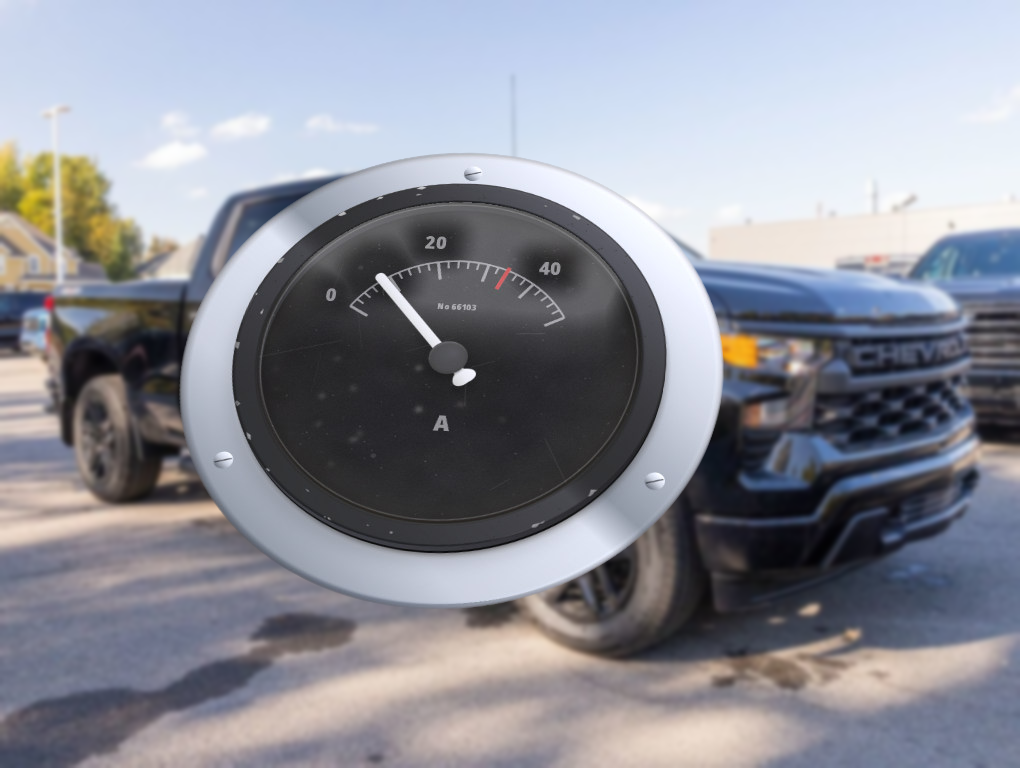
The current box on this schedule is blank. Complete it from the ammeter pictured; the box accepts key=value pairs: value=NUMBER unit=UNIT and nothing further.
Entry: value=8 unit=A
